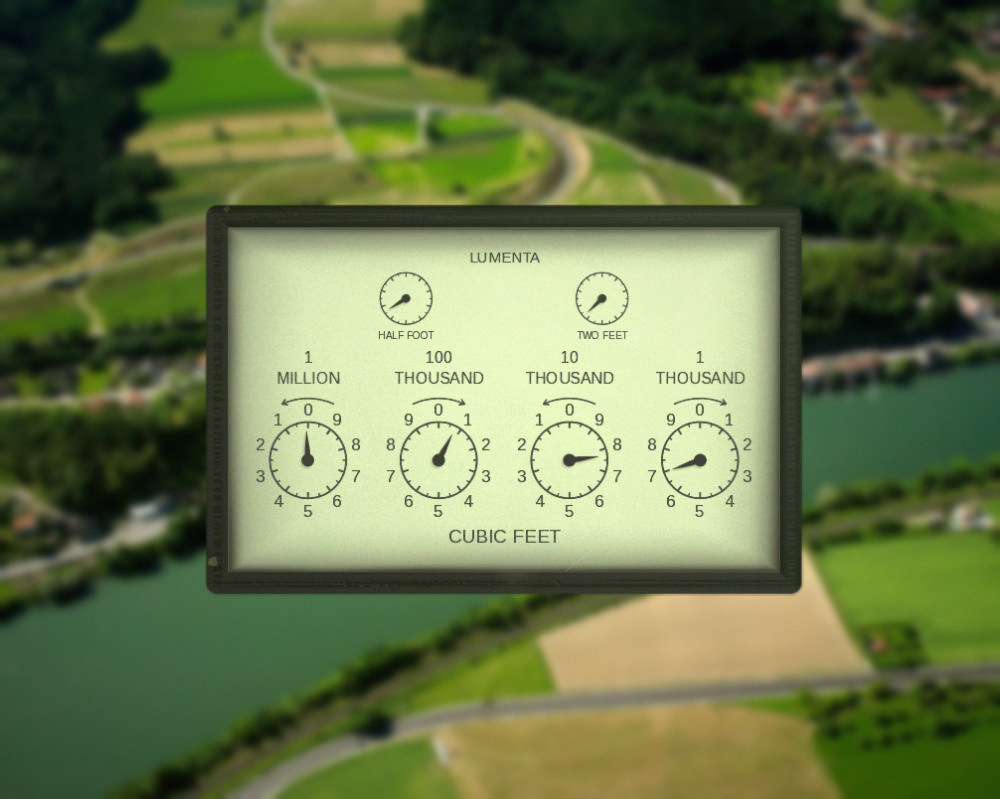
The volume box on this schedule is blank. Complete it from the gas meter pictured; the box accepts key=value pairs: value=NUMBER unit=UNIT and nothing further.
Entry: value=7700 unit=ft³
